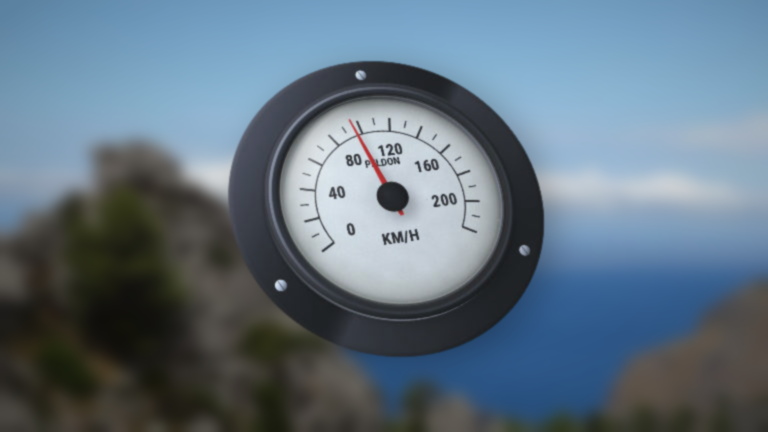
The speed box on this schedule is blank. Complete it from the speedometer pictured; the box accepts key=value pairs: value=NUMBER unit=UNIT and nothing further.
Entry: value=95 unit=km/h
